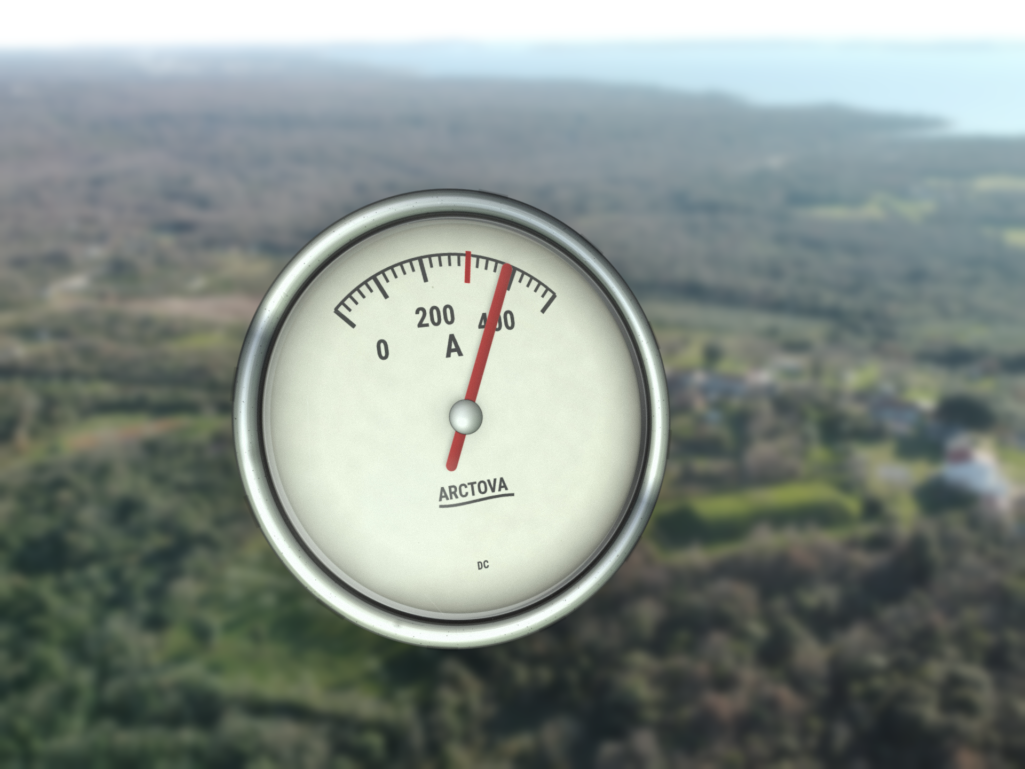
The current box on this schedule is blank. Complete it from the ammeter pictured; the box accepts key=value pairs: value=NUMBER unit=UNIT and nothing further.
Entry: value=380 unit=A
